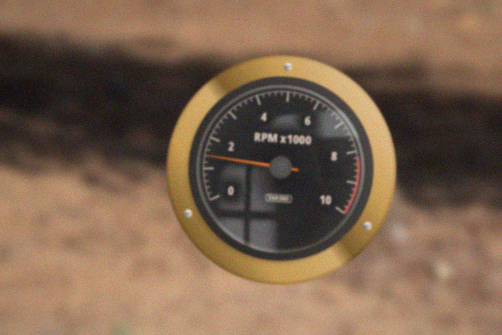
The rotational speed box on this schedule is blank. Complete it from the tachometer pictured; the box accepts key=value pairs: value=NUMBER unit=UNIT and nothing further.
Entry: value=1400 unit=rpm
